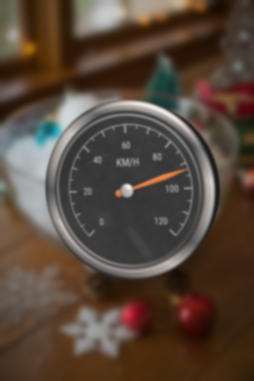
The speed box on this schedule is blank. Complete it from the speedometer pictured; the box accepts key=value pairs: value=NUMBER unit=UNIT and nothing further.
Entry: value=92.5 unit=km/h
